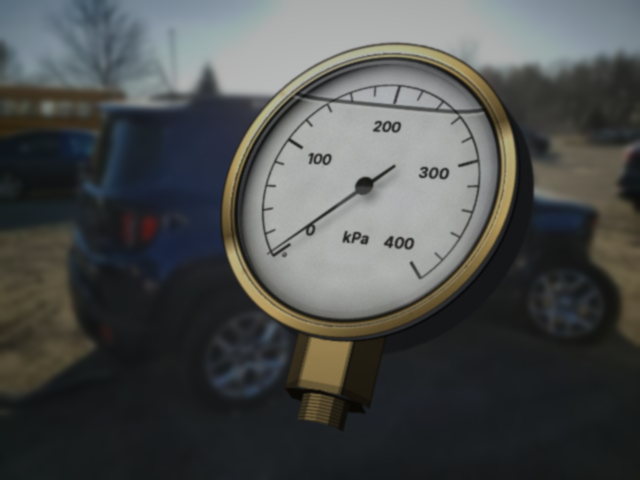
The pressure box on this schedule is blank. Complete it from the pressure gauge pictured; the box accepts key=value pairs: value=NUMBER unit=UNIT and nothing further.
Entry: value=0 unit=kPa
